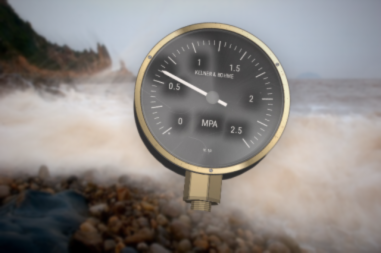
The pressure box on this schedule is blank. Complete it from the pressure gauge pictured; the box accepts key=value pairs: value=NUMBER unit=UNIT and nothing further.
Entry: value=0.6 unit=MPa
